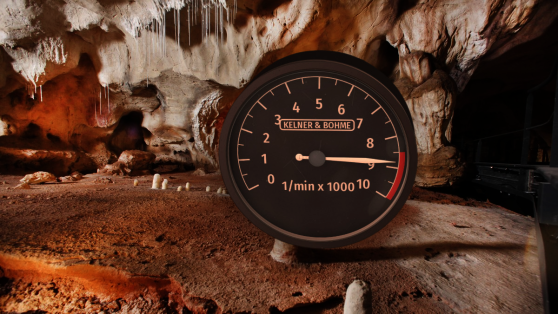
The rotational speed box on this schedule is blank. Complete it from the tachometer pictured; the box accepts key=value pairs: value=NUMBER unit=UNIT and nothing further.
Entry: value=8750 unit=rpm
